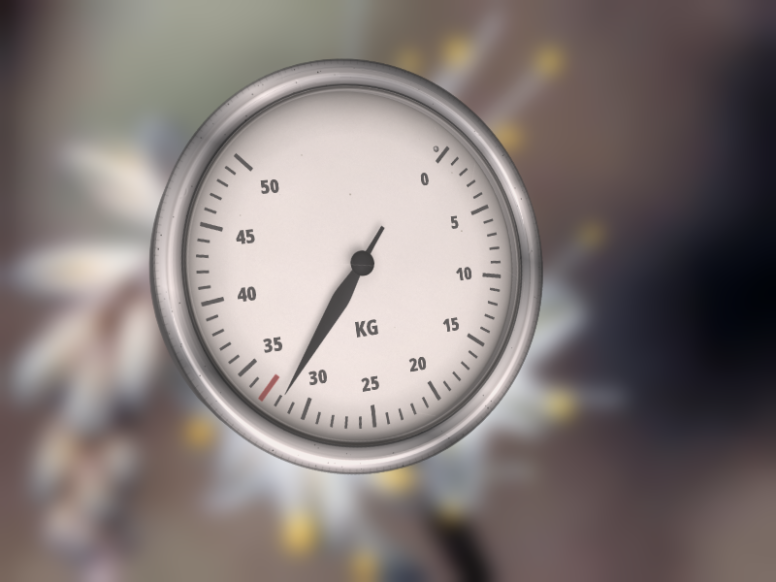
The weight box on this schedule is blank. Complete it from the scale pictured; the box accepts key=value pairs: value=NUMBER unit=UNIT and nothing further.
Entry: value=32 unit=kg
